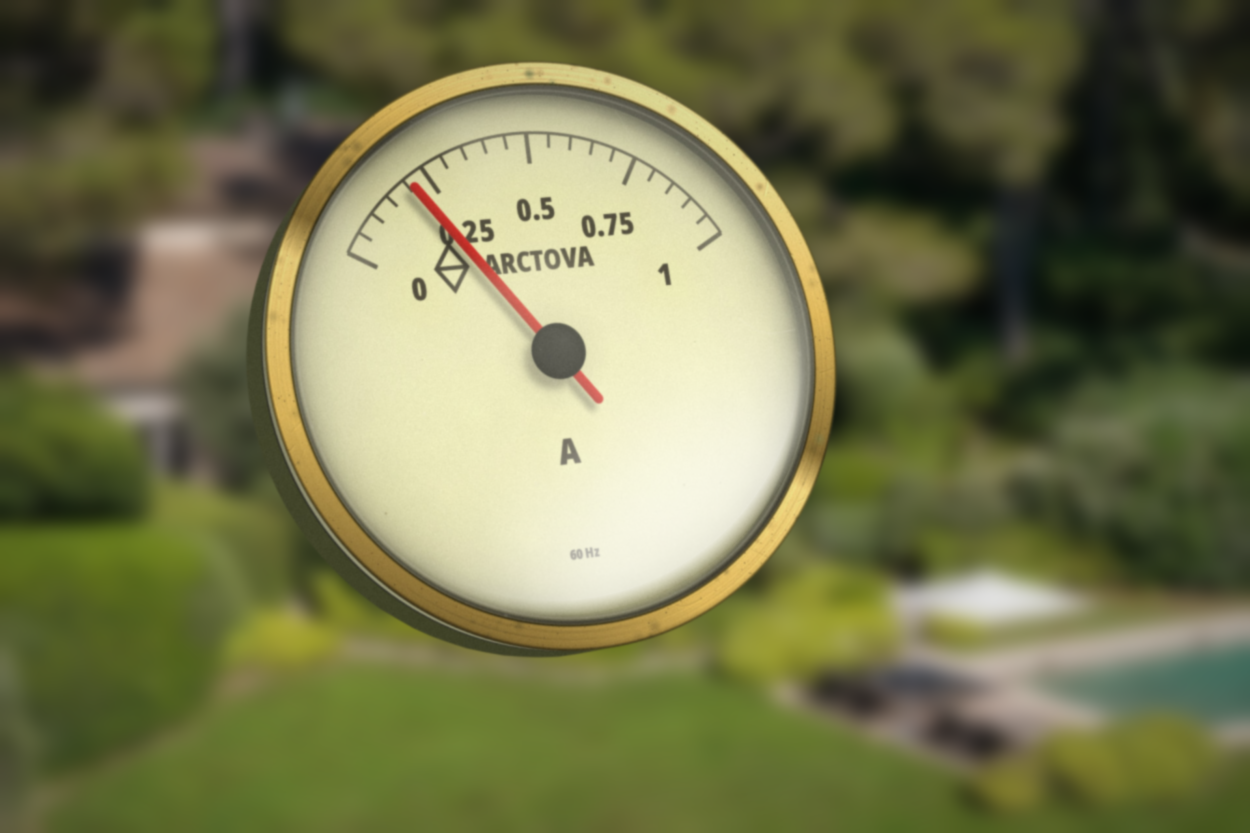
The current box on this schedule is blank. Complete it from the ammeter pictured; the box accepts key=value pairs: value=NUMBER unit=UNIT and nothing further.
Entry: value=0.2 unit=A
